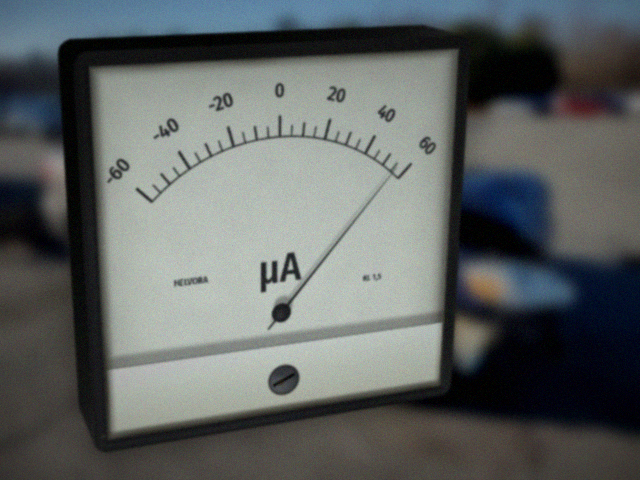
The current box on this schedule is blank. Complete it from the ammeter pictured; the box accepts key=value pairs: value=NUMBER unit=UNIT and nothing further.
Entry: value=55 unit=µA
